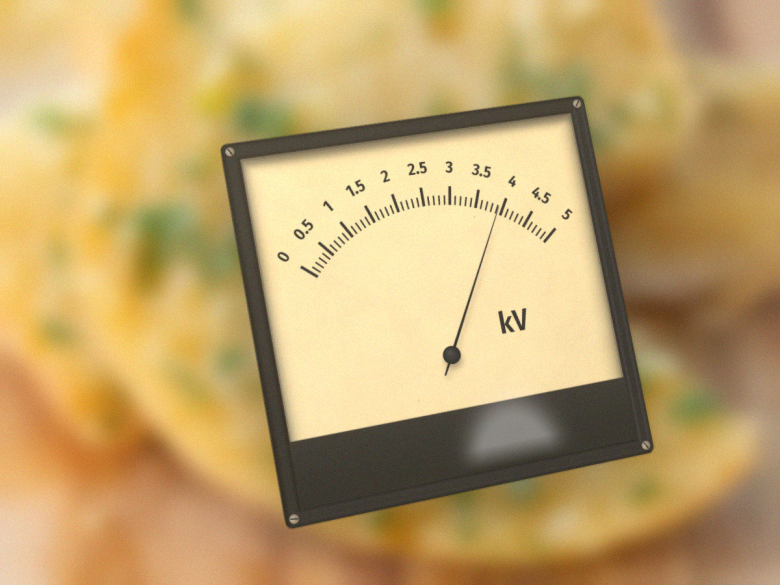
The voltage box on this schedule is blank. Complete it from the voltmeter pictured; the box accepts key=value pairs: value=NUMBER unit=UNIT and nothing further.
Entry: value=3.9 unit=kV
